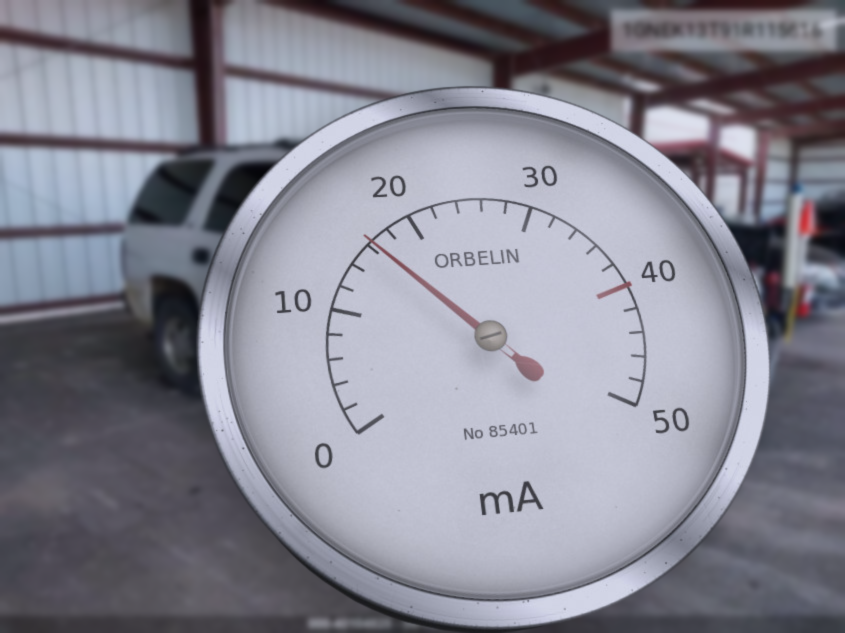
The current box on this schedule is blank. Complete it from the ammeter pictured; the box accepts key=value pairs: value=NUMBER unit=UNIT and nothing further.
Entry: value=16 unit=mA
